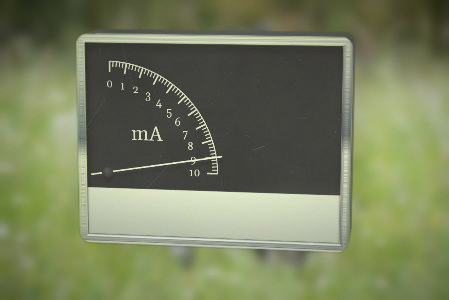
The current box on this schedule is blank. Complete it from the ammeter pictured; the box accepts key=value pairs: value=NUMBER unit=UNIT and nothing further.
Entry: value=9 unit=mA
